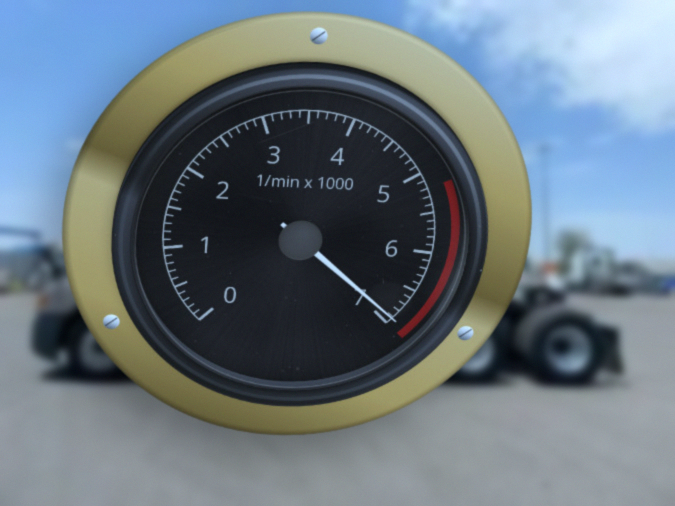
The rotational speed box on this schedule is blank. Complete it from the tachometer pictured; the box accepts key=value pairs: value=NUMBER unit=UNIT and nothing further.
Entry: value=6900 unit=rpm
